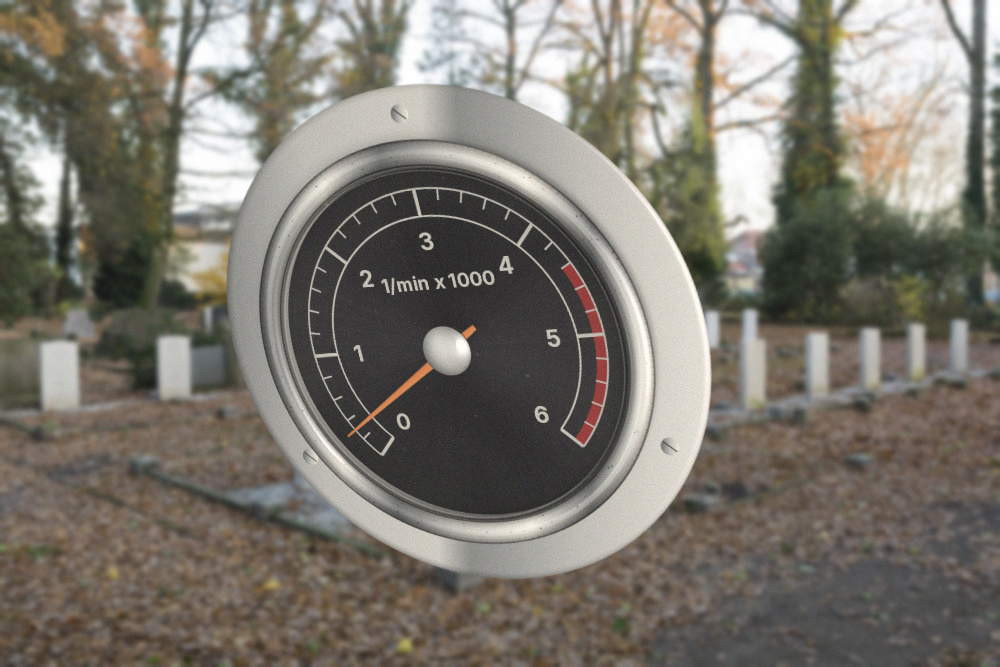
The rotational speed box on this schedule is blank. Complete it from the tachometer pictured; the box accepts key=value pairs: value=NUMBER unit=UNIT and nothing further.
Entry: value=300 unit=rpm
